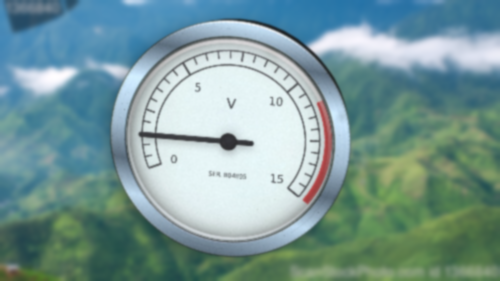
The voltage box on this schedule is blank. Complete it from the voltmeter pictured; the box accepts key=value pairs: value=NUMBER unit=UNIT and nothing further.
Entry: value=1.5 unit=V
